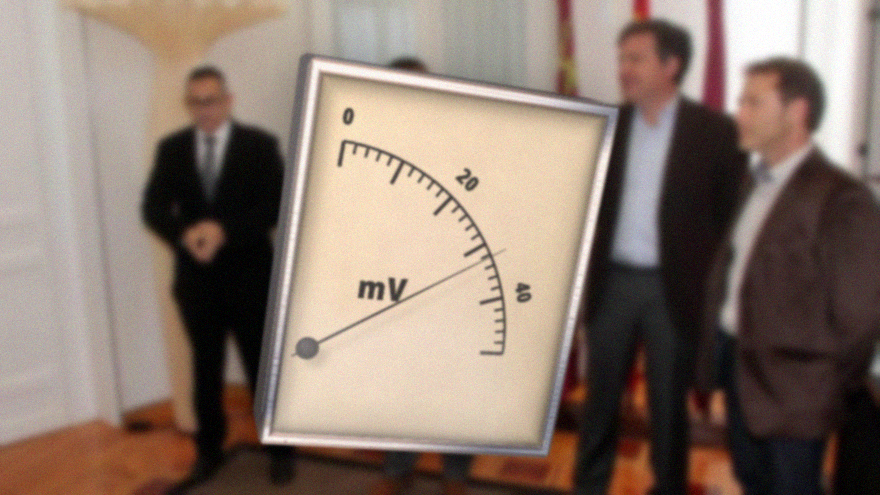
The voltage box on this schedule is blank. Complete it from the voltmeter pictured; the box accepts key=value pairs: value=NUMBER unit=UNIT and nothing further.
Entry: value=32 unit=mV
